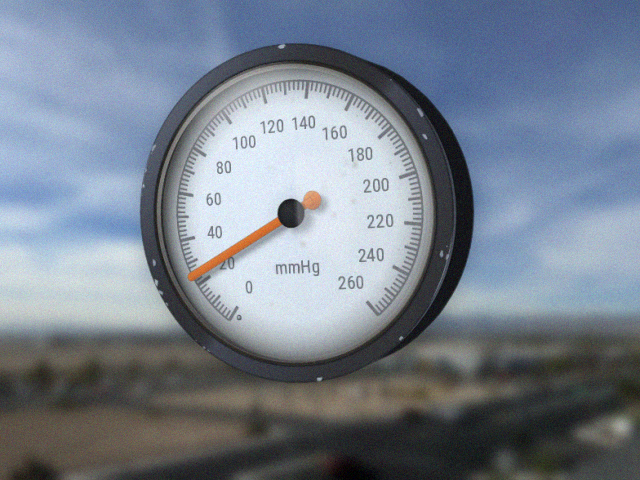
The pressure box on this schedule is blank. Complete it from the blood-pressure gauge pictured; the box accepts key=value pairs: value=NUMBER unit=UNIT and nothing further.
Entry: value=24 unit=mmHg
